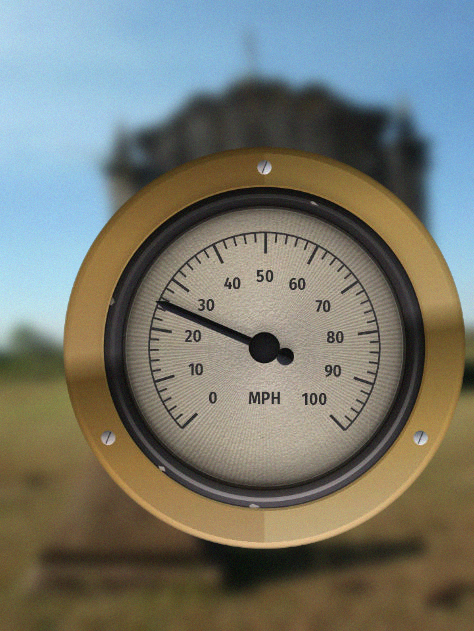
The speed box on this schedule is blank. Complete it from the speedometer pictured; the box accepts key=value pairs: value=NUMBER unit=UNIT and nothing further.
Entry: value=25 unit=mph
